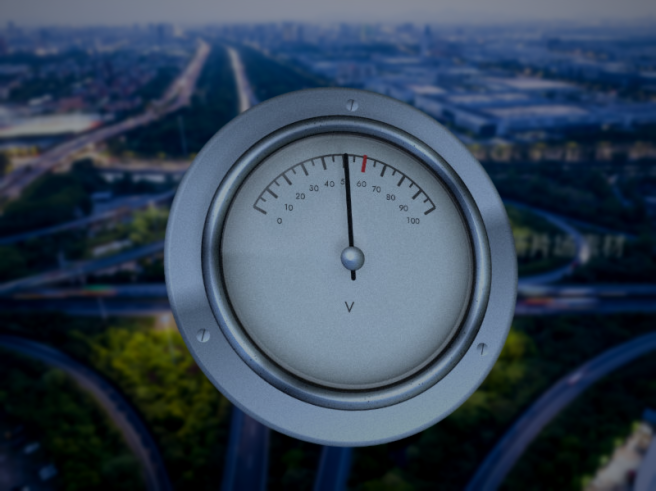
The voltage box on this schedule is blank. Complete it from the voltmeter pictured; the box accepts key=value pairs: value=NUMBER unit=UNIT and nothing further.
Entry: value=50 unit=V
